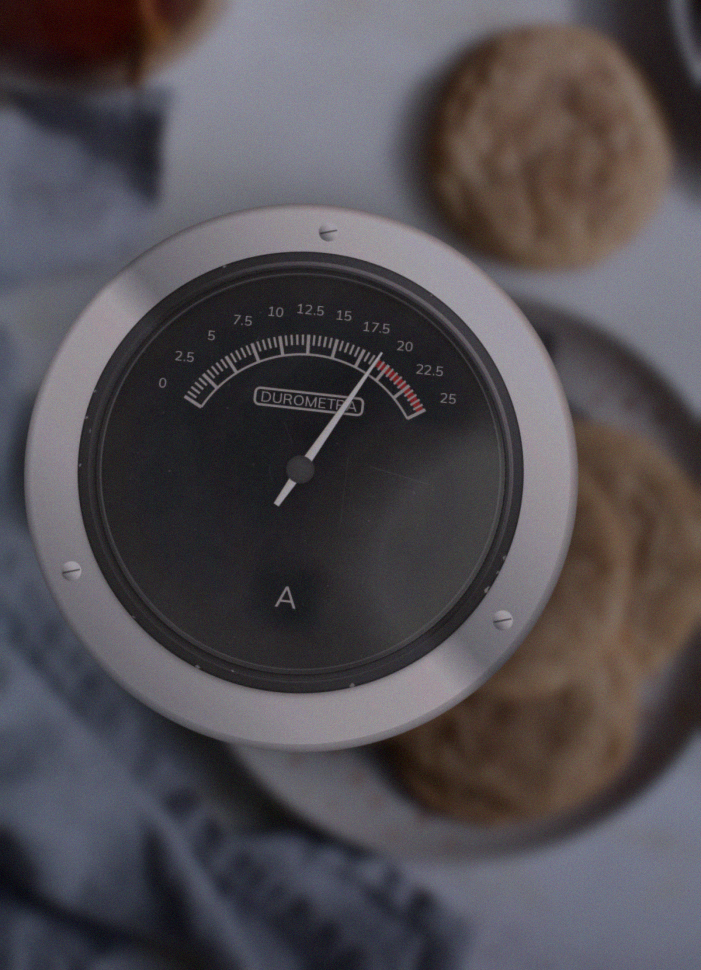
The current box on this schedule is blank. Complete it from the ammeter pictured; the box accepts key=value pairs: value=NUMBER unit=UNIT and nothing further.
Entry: value=19 unit=A
